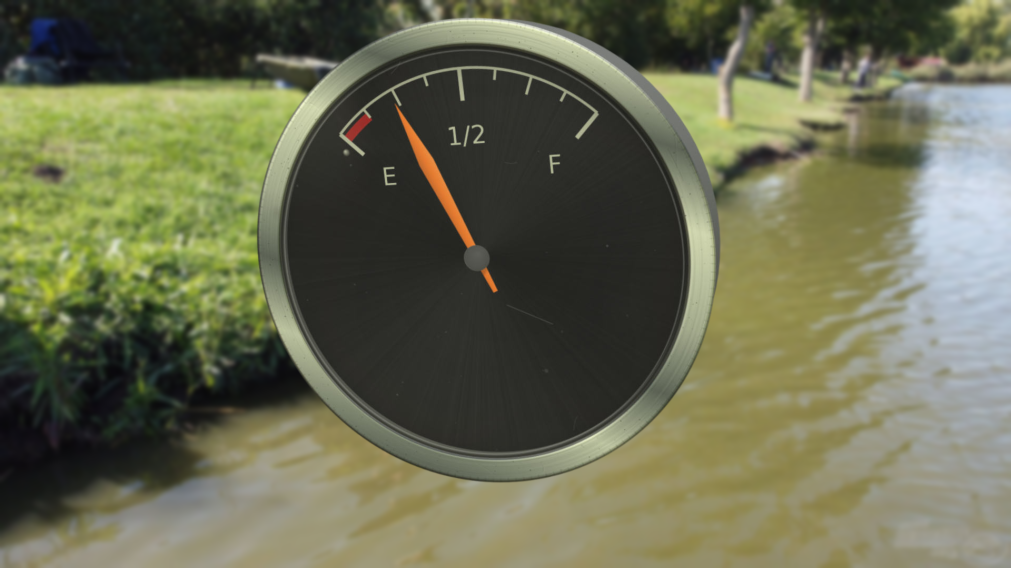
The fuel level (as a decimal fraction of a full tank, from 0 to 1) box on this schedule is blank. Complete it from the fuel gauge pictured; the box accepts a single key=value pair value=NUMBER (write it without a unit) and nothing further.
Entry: value=0.25
